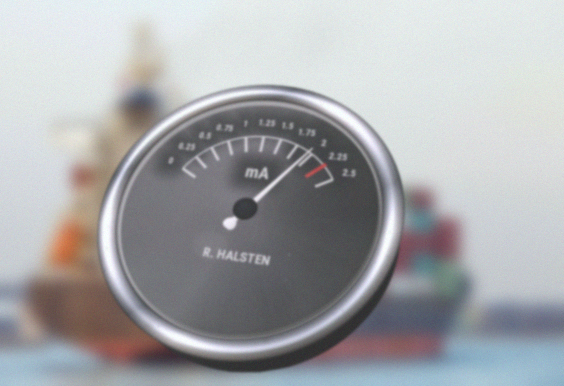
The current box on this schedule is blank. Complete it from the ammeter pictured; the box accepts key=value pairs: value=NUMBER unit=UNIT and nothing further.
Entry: value=2 unit=mA
